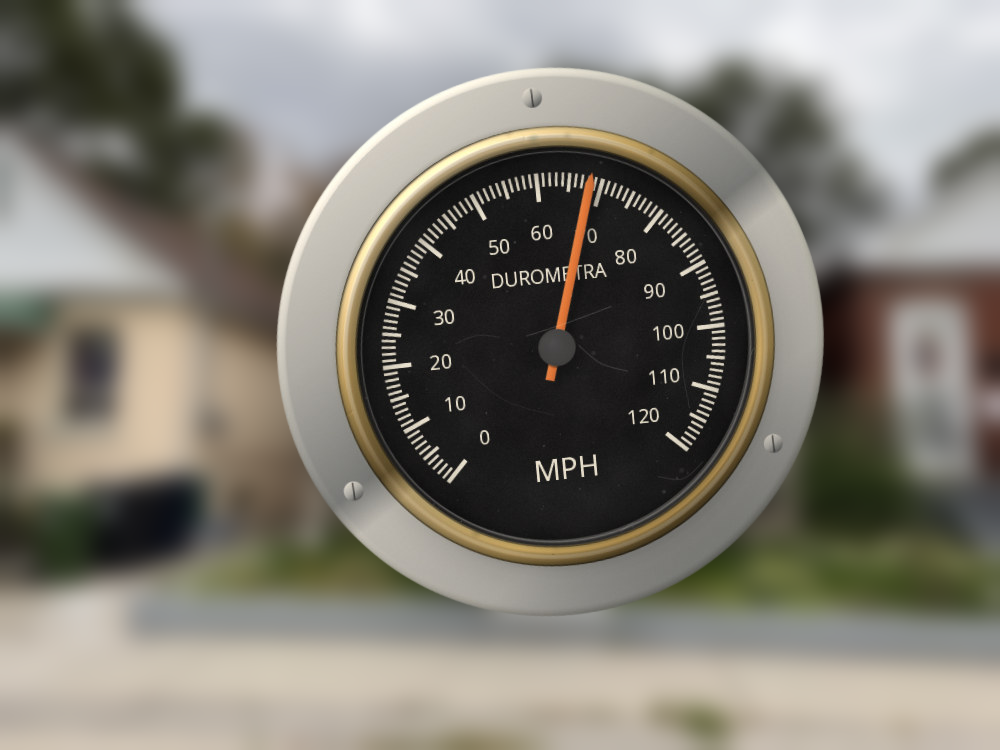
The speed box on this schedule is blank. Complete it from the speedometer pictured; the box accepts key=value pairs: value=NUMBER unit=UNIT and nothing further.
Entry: value=68 unit=mph
